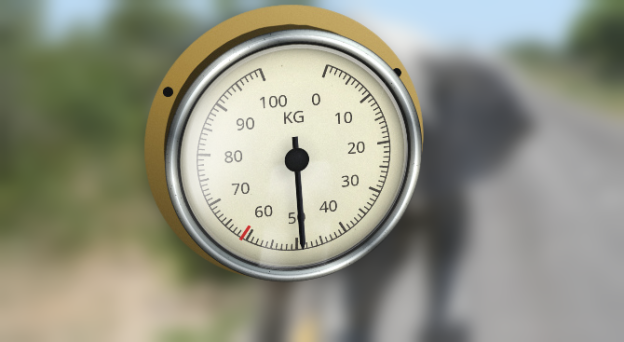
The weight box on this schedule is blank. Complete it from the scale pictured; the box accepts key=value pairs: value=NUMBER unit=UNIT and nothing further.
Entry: value=49 unit=kg
